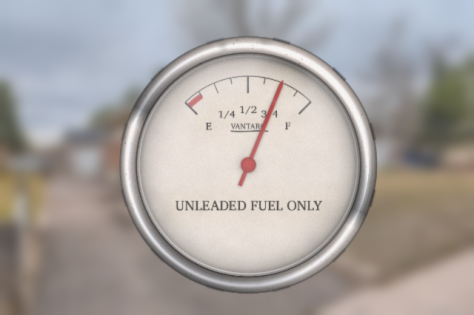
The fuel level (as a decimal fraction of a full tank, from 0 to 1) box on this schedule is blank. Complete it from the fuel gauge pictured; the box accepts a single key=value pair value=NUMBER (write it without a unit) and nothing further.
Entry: value=0.75
